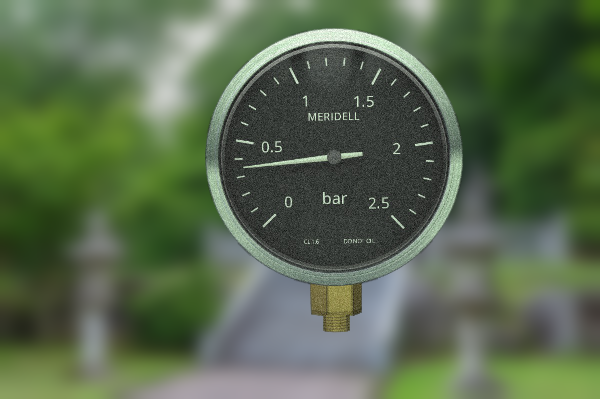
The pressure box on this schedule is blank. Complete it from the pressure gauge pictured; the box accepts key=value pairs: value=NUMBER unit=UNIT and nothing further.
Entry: value=0.35 unit=bar
